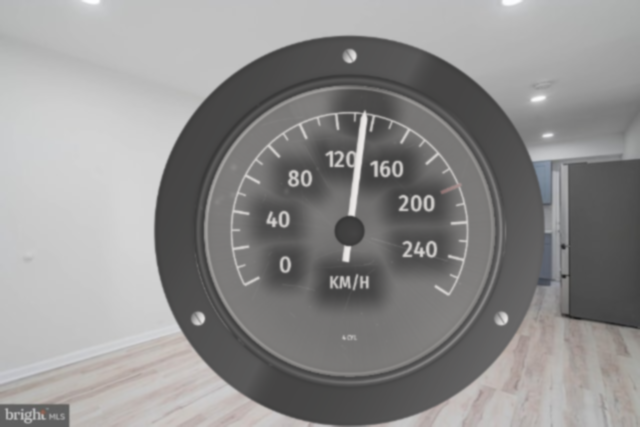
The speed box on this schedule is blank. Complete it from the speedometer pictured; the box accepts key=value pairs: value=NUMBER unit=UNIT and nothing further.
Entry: value=135 unit=km/h
